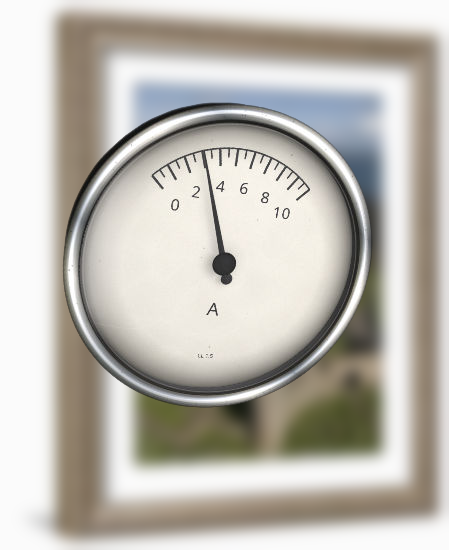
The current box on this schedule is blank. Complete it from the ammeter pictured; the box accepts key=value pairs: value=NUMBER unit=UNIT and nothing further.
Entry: value=3 unit=A
